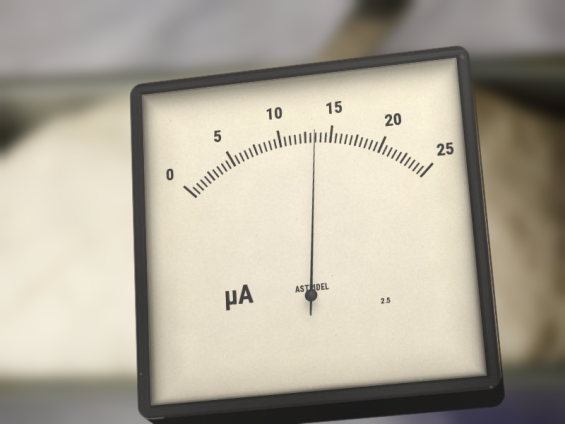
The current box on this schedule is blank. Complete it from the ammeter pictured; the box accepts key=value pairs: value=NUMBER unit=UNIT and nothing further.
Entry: value=13.5 unit=µA
